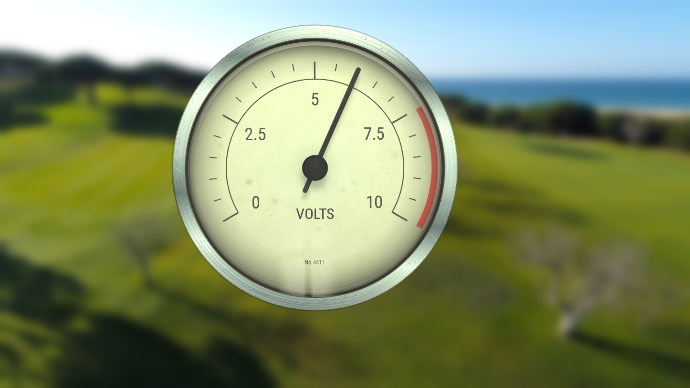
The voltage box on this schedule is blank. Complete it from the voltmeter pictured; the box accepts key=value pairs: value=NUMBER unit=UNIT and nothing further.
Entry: value=6 unit=V
